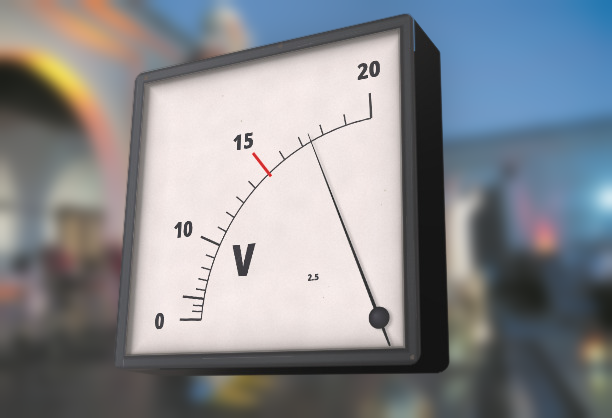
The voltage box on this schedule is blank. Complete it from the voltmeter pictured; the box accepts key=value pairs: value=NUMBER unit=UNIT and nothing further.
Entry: value=17.5 unit=V
